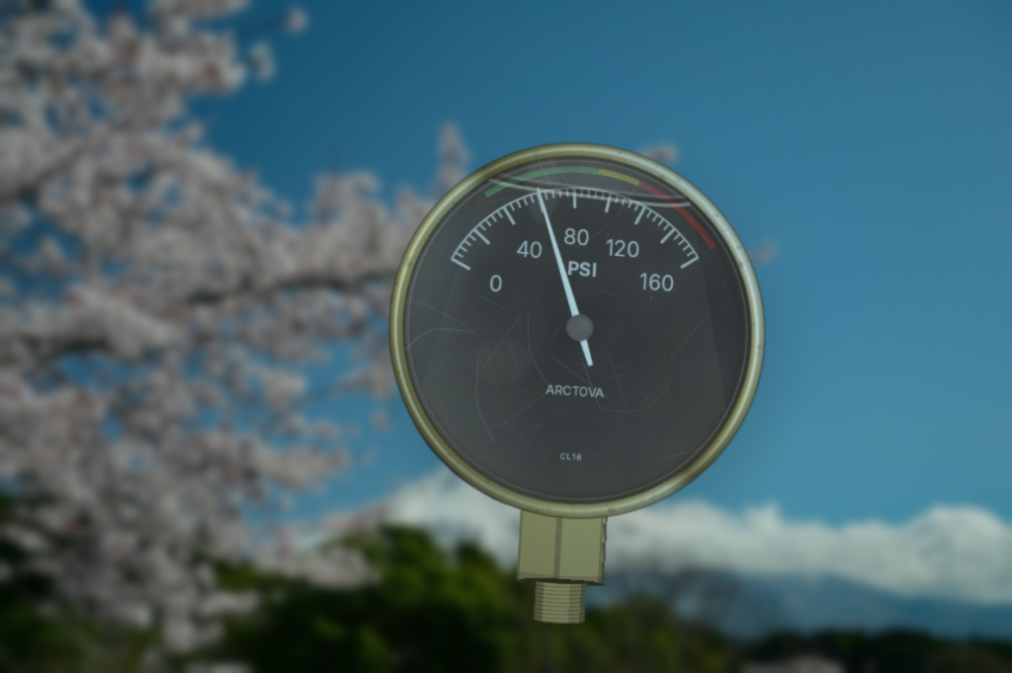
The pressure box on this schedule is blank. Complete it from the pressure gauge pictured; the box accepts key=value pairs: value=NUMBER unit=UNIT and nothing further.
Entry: value=60 unit=psi
